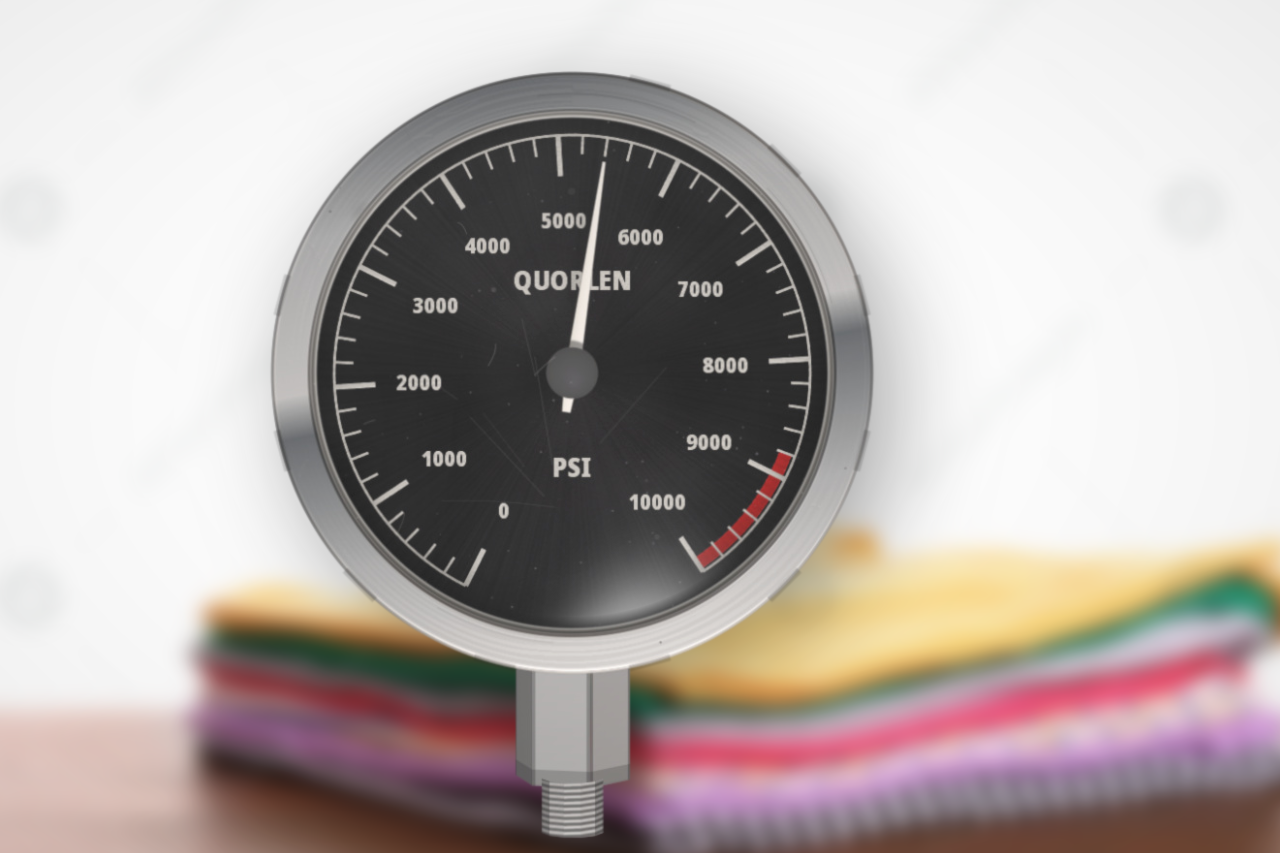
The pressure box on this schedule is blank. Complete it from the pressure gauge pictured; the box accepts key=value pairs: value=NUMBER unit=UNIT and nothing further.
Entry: value=5400 unit=psi
